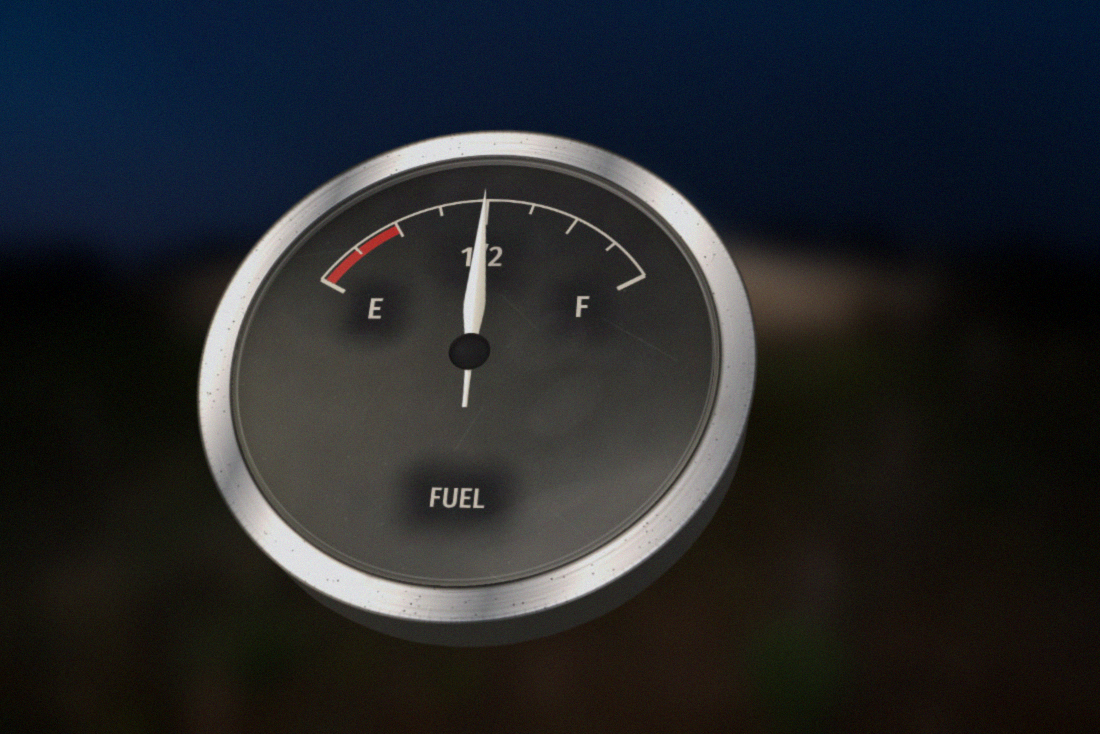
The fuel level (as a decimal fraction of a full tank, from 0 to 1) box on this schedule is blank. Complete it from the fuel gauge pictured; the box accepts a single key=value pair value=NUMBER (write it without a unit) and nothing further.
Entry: value=0.5
